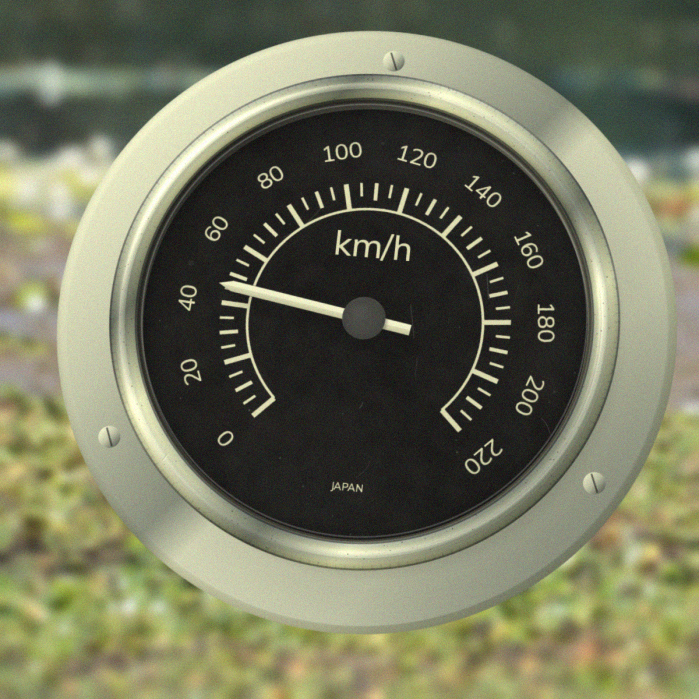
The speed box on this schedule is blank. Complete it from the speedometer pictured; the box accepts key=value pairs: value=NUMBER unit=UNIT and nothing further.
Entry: value=45 unit=km/h
